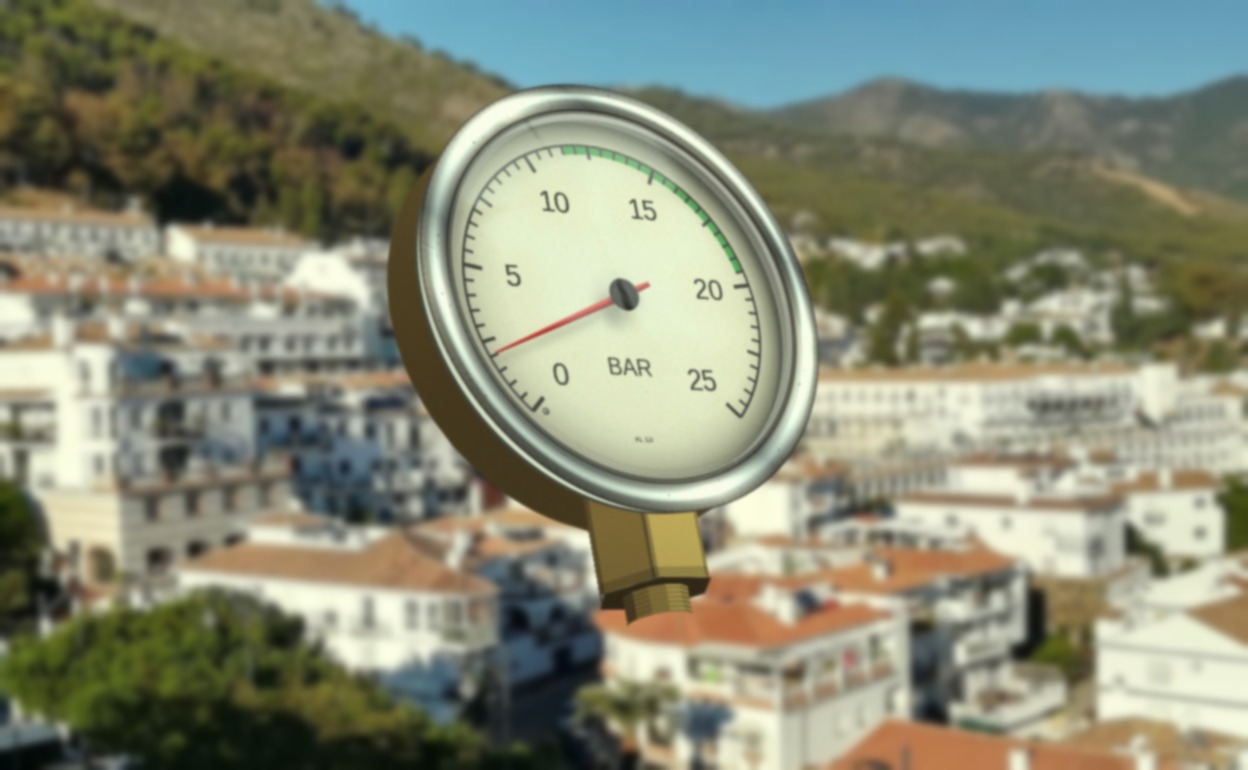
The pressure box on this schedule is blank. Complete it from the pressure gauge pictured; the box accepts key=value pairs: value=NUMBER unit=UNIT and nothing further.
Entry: value=2 unit=bar
